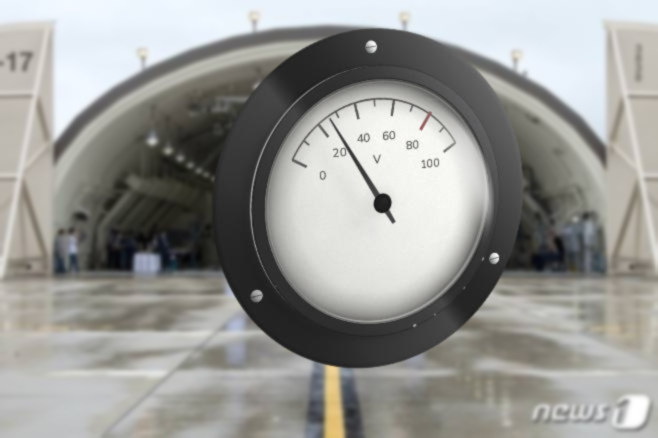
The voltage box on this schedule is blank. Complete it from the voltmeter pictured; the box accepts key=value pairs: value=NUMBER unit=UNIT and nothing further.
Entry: value=25 unit=V
